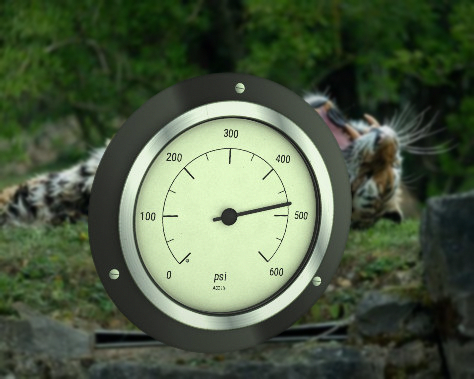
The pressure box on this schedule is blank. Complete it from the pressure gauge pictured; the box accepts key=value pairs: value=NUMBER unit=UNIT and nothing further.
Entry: value=475 unit=psi
